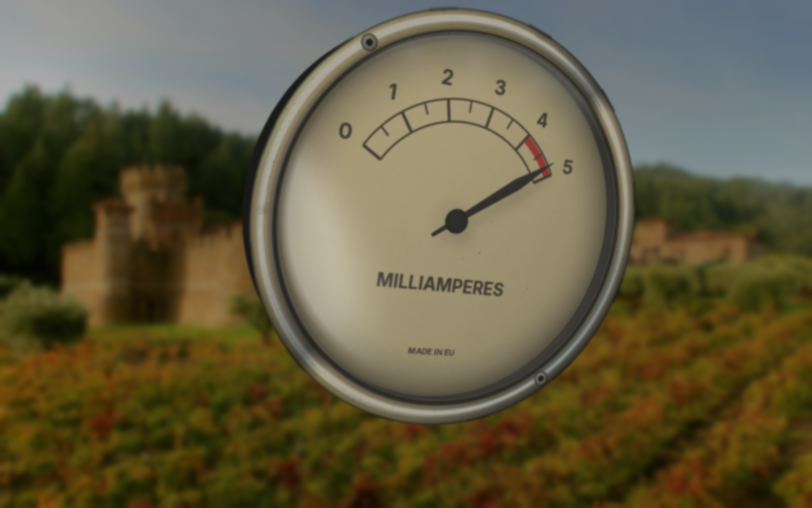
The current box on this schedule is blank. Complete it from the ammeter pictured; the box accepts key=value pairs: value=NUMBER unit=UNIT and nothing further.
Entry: value=4.75 unit=mA
